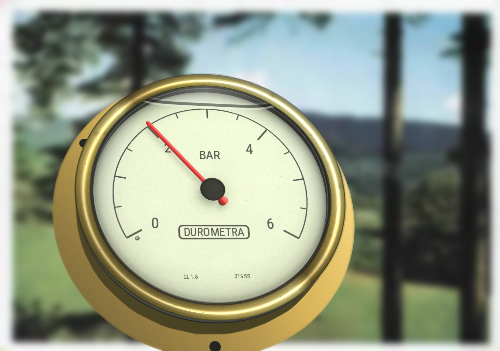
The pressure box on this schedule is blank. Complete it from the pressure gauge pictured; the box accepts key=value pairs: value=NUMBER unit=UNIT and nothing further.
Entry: value=2 unit=bar
